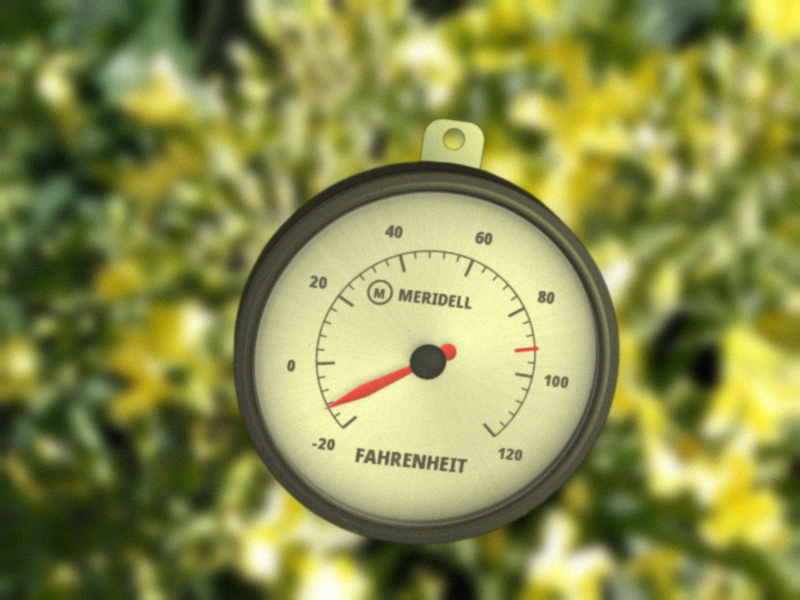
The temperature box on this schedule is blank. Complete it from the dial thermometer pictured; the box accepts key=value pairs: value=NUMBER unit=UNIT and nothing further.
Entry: value=-12 unit=°F
